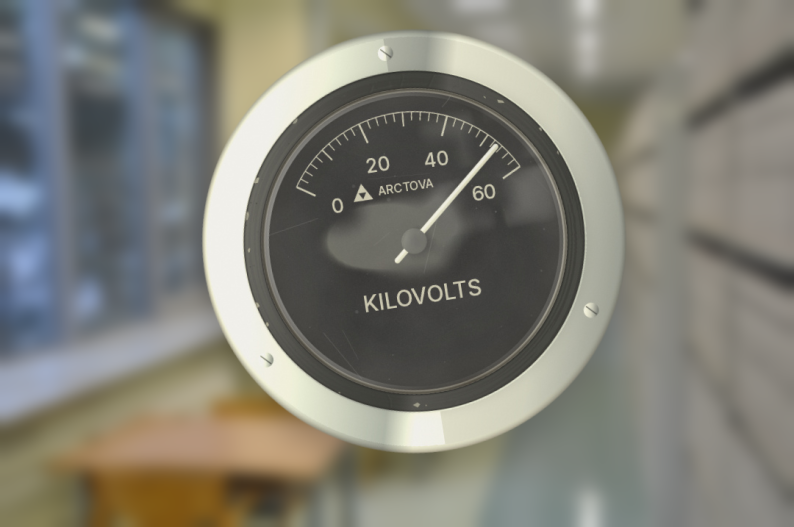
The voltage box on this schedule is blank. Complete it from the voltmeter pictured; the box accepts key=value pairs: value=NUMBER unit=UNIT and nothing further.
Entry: value=53 unit=kV
